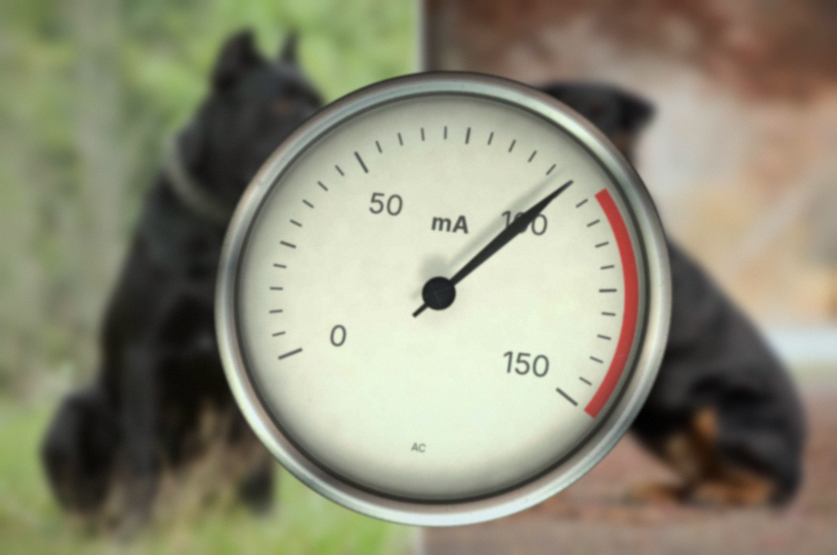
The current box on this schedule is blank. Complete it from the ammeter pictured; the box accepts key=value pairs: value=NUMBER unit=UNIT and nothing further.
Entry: value=100 unit=mA
